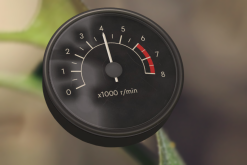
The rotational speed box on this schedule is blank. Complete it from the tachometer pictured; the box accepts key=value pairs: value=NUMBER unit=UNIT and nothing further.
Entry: value=4000 unit=rpm
